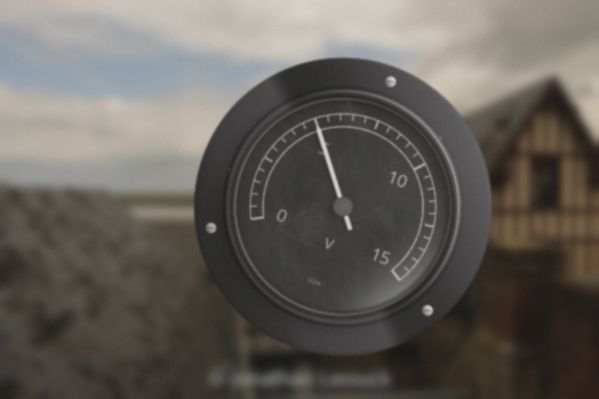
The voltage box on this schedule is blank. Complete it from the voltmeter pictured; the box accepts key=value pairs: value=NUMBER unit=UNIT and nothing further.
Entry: value=5 unit=V
